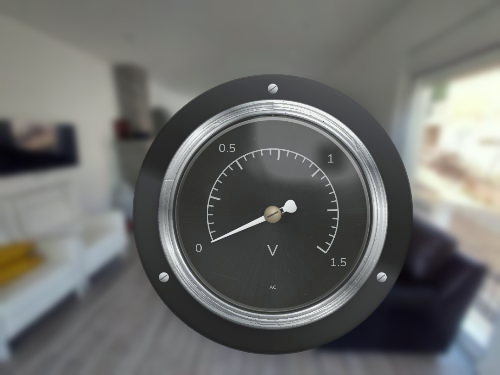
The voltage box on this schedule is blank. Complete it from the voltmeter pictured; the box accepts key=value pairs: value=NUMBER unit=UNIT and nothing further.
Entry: value=0 unit=V
